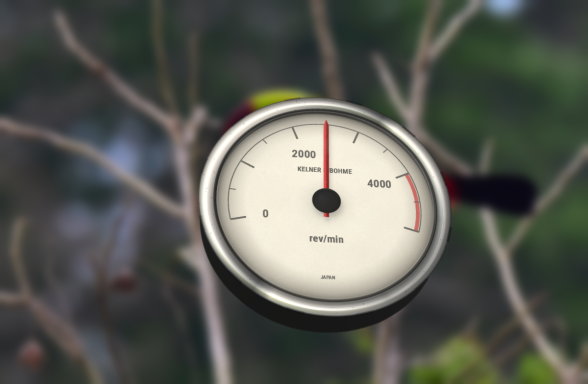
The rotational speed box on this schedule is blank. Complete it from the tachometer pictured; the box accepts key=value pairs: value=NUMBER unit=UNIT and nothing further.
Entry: value=2500 unit=rpm
